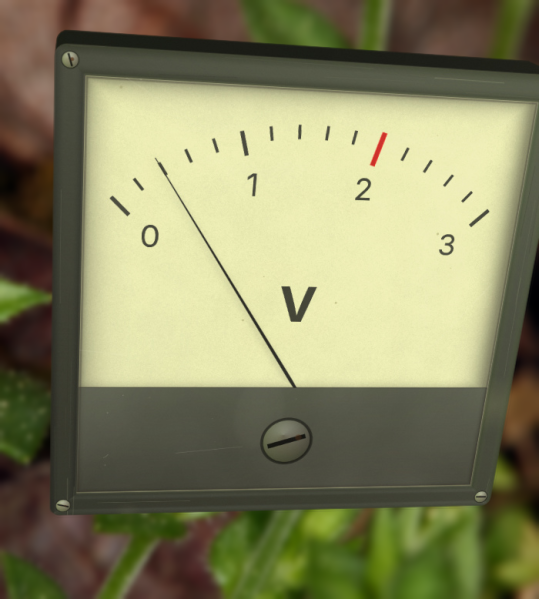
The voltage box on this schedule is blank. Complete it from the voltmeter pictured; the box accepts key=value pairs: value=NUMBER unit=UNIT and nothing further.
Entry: value=0.4 unit=V
